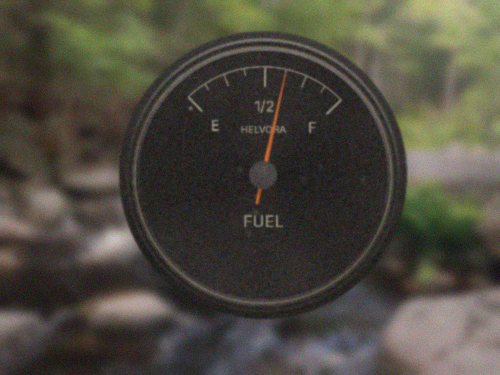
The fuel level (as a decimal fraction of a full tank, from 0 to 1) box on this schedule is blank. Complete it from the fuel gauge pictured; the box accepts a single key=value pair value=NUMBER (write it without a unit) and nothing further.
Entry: value=0.625
